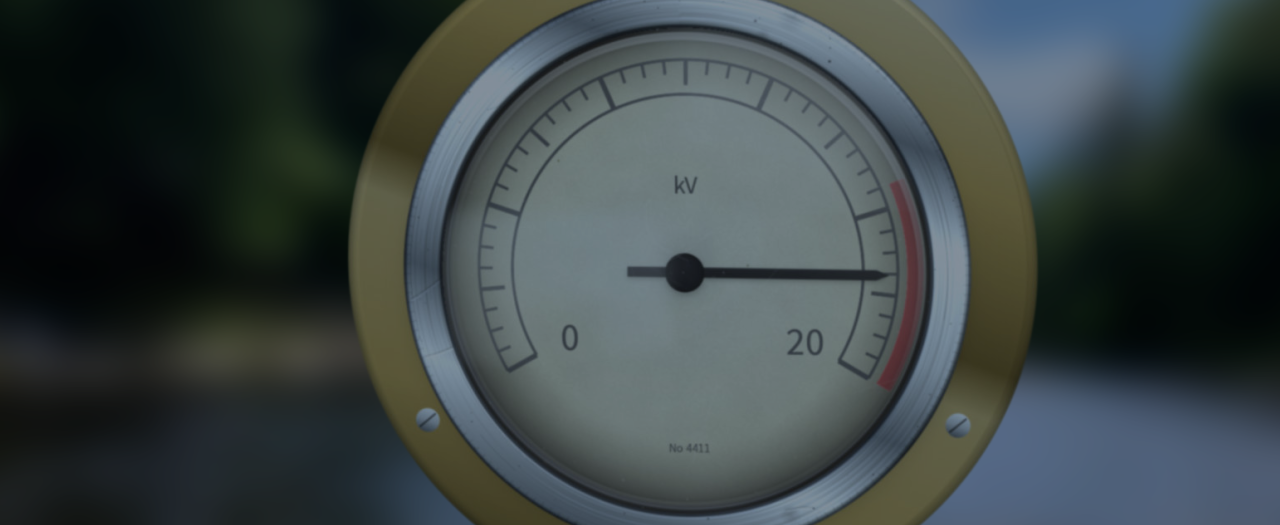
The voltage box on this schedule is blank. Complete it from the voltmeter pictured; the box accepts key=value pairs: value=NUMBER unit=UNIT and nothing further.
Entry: value=17.5 unit=kV
